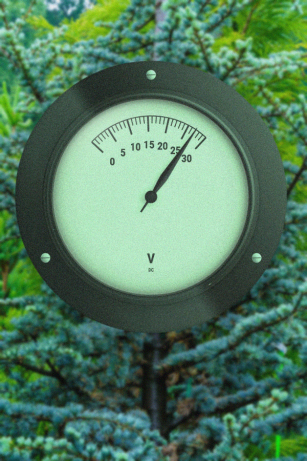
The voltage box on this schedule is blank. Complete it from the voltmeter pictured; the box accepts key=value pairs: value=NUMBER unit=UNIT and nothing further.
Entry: value=27 unit=V
